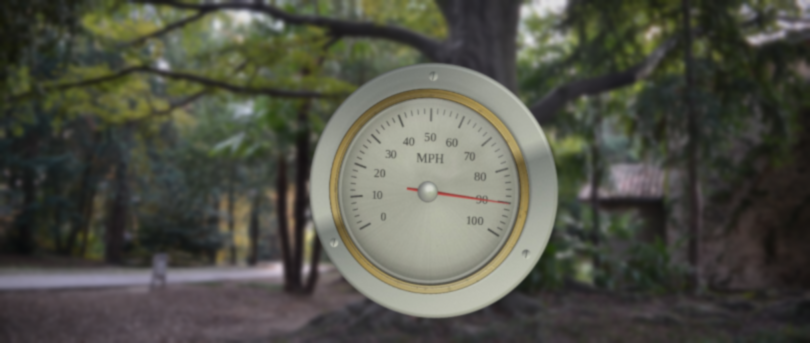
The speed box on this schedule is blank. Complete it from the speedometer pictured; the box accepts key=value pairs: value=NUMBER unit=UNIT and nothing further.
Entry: value=90 unit=mph
